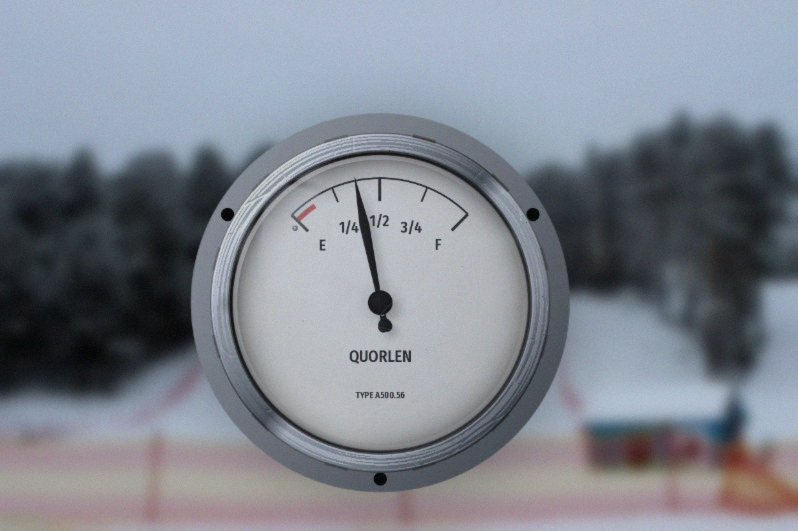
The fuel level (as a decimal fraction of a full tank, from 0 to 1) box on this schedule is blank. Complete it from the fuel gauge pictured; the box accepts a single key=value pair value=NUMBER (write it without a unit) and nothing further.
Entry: value=0.375
